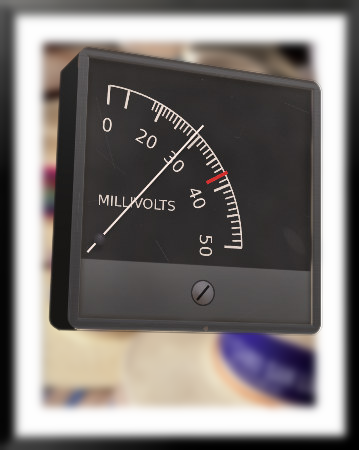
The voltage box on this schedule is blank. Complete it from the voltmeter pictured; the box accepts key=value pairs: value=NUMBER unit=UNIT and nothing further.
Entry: value=29 unit=mV
